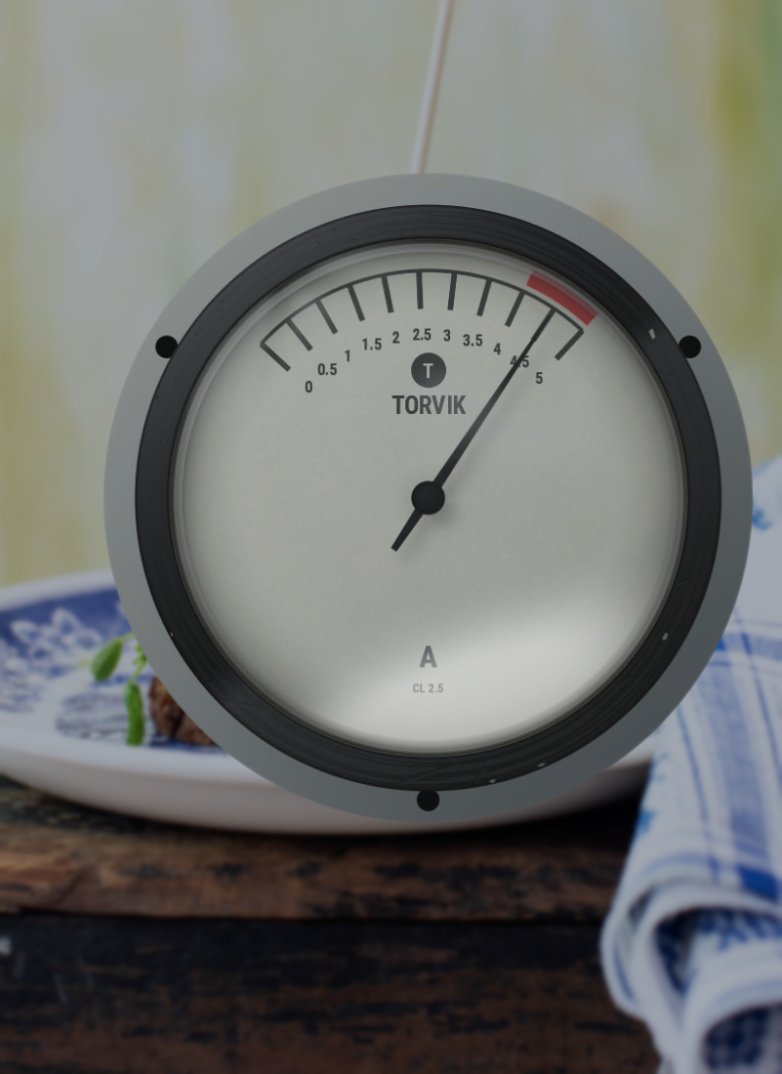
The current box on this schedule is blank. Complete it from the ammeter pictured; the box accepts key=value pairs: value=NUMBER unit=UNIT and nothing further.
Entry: value=4.5 unit=A
